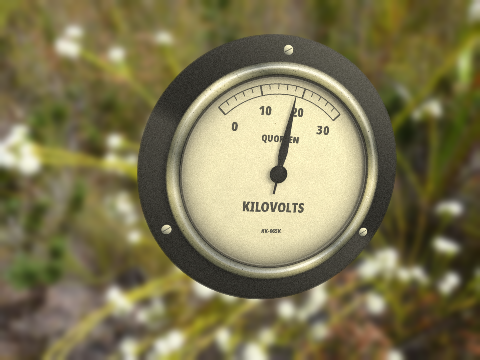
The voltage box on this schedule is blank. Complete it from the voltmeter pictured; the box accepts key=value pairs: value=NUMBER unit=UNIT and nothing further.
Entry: value=18 unit=kV
